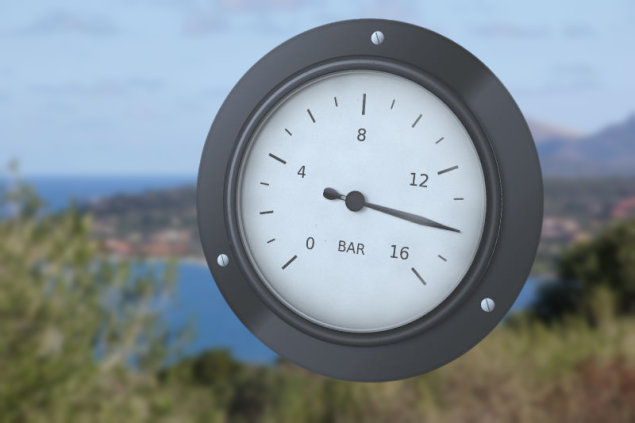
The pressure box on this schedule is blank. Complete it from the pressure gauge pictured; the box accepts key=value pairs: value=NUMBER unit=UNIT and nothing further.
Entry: value=14 unit=bar
